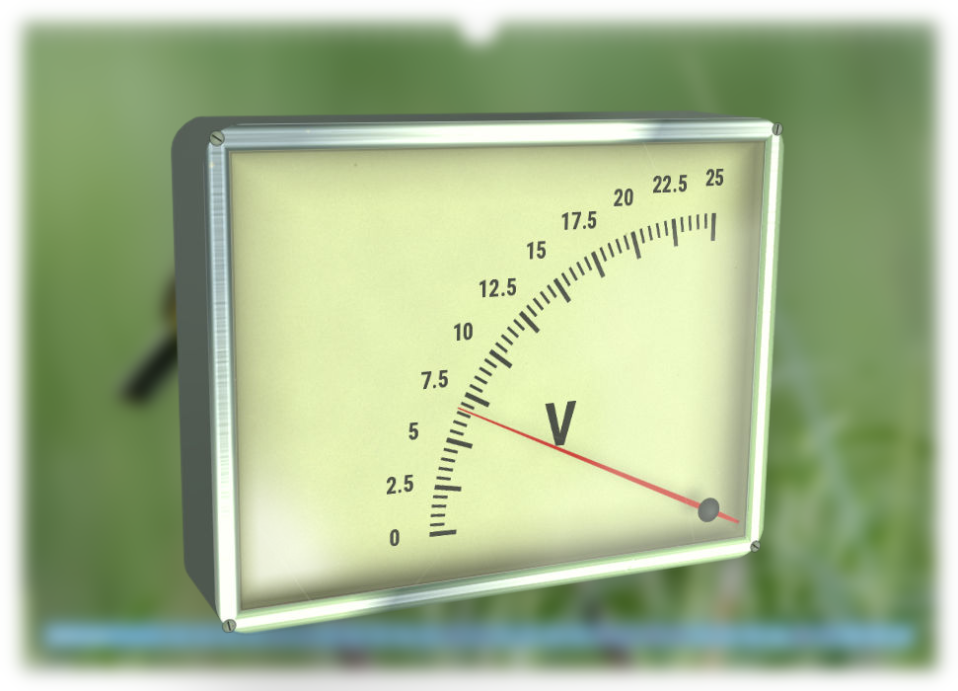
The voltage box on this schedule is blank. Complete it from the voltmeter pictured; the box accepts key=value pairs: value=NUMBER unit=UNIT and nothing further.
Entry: value=6.75 unit=V
